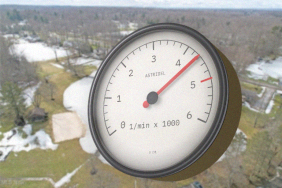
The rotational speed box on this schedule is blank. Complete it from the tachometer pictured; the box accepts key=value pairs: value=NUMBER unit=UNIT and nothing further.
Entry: value=4400 unit=rpm
